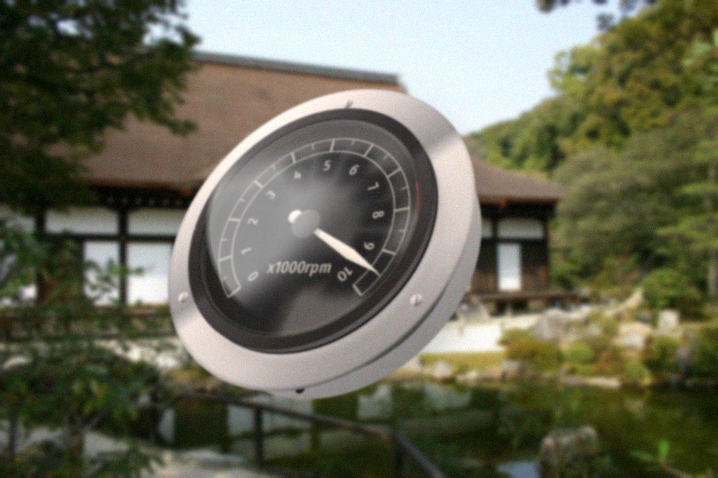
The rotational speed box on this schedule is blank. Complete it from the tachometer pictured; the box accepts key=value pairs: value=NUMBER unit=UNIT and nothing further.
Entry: value=9500 unit=rpm
